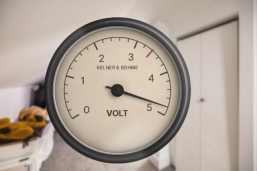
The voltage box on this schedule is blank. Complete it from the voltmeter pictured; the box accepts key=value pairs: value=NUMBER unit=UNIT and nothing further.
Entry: value=4.8 unit=V
